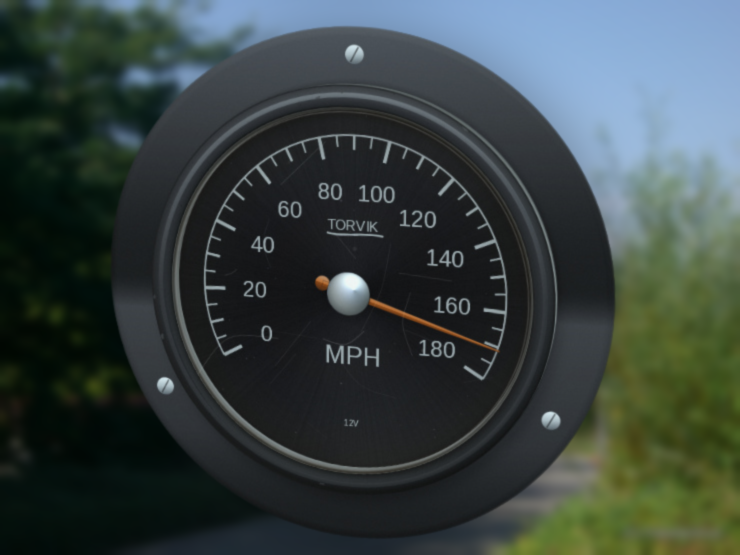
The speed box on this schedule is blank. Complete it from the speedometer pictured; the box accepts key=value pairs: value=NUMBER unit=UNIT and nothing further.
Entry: value=170 unit=mph
